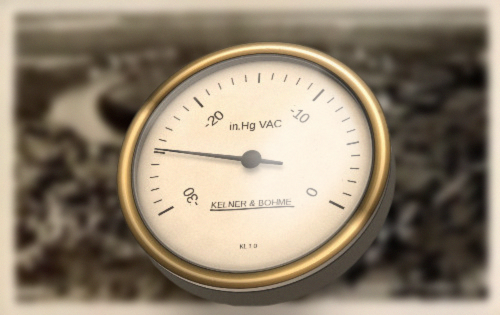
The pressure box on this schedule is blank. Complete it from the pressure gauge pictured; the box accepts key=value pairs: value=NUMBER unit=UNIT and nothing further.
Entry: value=-25 unit=inHg
